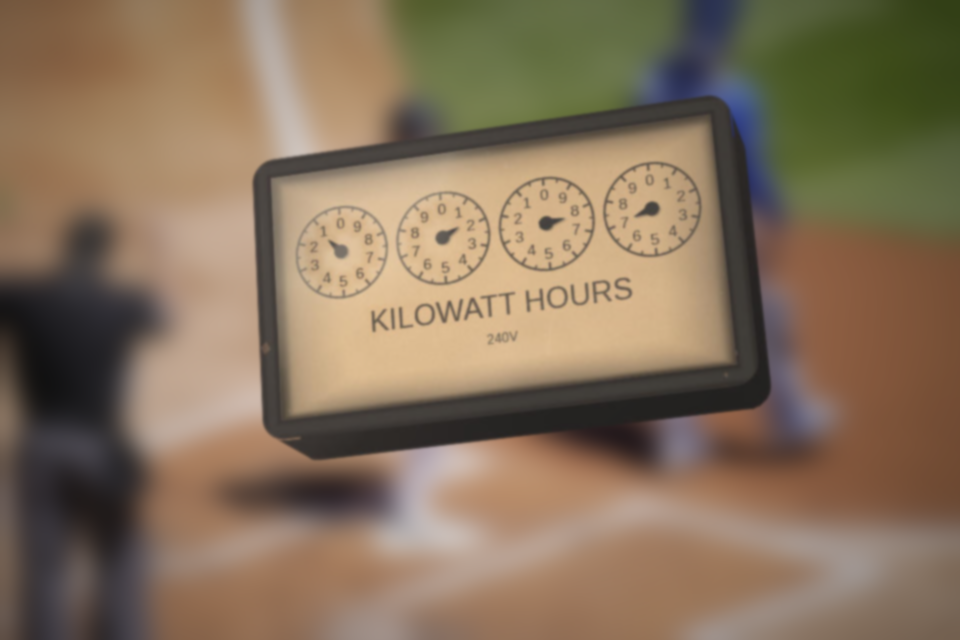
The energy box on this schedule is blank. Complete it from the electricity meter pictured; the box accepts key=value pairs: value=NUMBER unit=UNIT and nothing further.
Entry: value=1177 unit=kWh
